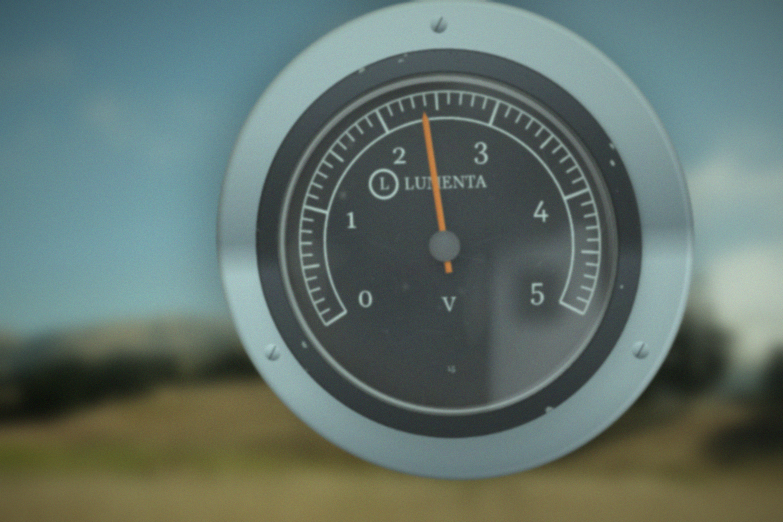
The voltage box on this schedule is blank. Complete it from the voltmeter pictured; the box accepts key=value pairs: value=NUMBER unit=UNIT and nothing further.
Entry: value=2.4 unit=V
